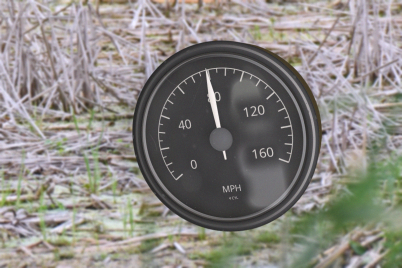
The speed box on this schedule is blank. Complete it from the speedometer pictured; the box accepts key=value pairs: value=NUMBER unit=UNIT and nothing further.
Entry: value=80 unit=mph
